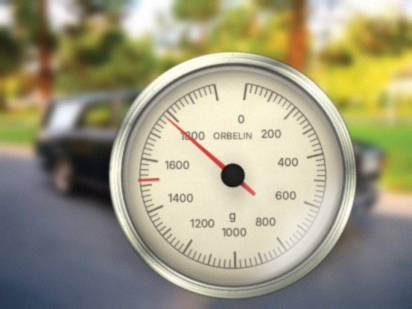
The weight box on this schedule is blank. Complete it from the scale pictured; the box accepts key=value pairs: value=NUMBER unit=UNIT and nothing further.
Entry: value=1780 unit=g
